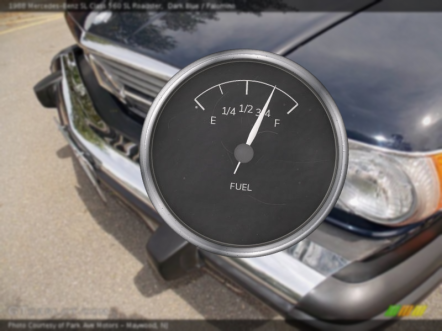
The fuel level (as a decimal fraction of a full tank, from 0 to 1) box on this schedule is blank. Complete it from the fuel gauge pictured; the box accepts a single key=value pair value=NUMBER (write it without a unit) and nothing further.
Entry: value=0.75
